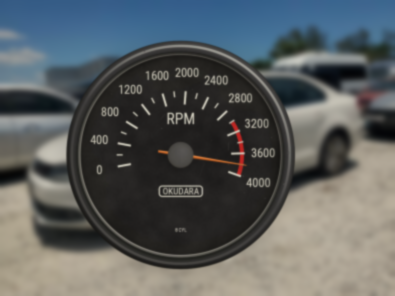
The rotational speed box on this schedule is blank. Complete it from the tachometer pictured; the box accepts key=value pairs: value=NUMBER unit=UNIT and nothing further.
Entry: value=3800 unit=rpm
